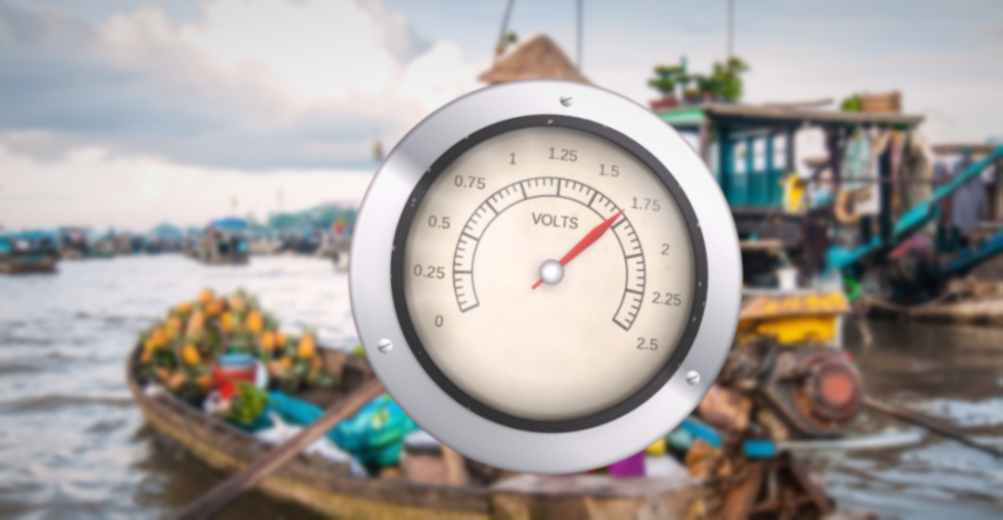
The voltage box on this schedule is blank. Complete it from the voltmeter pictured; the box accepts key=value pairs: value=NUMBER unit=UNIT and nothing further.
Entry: value=1.7 unit=V
